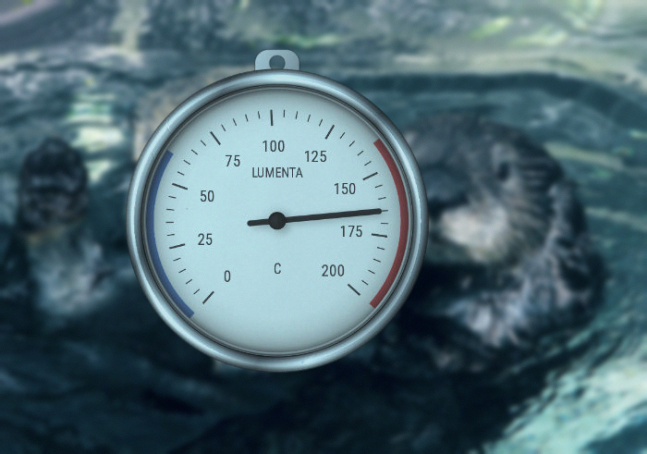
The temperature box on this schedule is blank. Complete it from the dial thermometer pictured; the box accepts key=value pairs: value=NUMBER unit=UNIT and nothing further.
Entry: value=165 unit=°C
